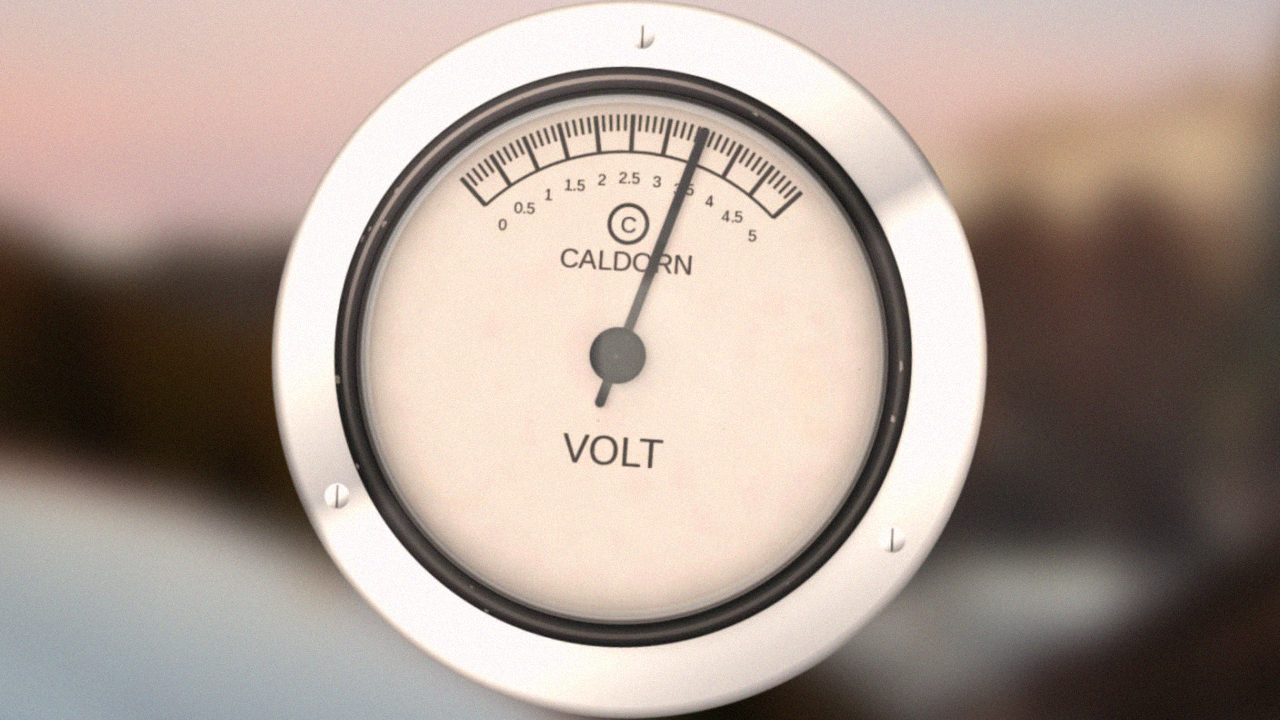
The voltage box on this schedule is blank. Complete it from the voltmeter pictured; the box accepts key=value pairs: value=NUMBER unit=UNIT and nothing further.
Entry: value=3.5 unit=V
